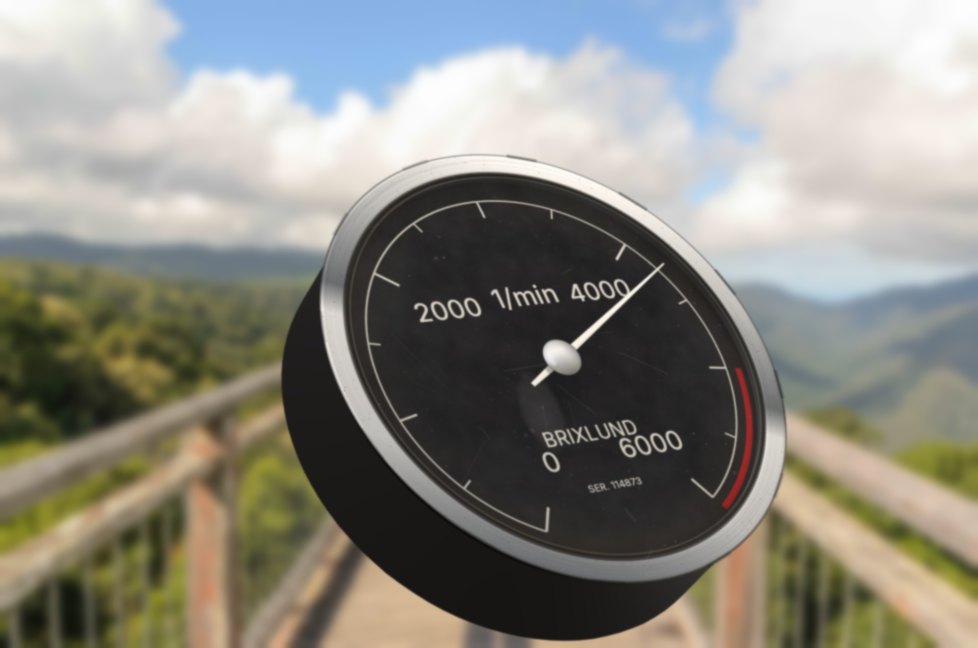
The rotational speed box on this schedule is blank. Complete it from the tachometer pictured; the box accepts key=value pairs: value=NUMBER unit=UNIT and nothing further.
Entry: value=4250 unit=rpm
